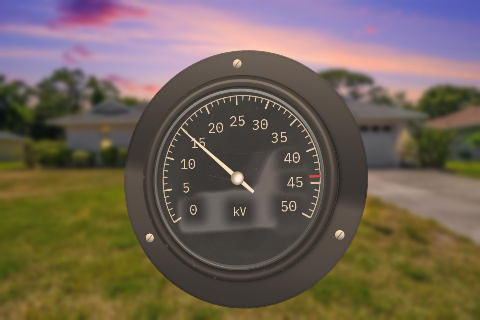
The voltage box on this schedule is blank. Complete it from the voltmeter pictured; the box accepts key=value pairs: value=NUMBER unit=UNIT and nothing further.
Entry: value=15 unit=kV
